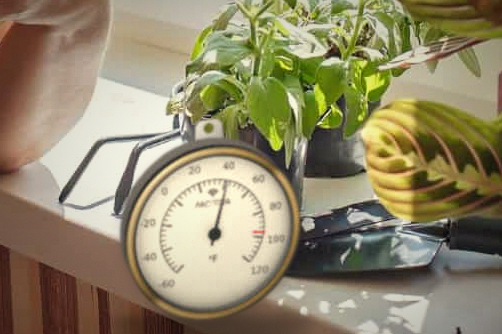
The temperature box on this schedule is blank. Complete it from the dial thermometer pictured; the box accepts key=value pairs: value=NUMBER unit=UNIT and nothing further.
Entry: value=40 unit=°F
